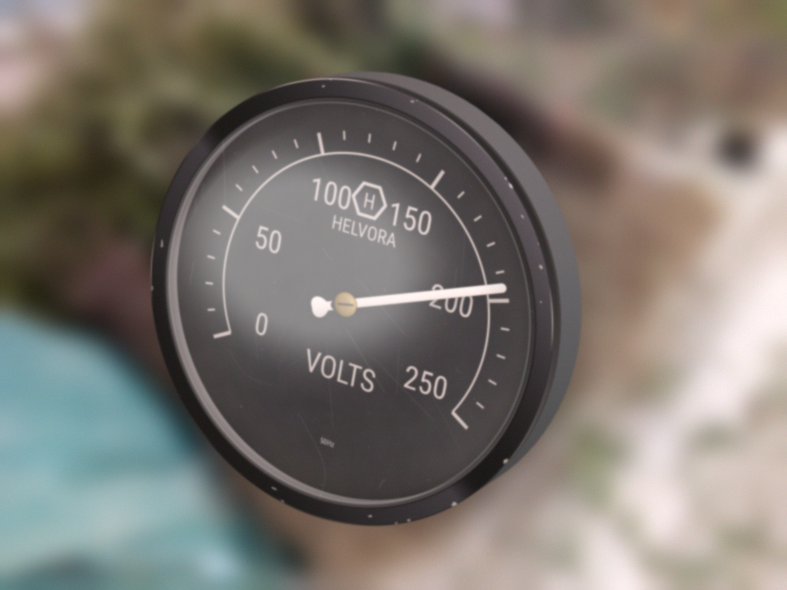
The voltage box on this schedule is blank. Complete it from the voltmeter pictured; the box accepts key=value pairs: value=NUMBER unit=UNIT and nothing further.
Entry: value=195 unit=V
